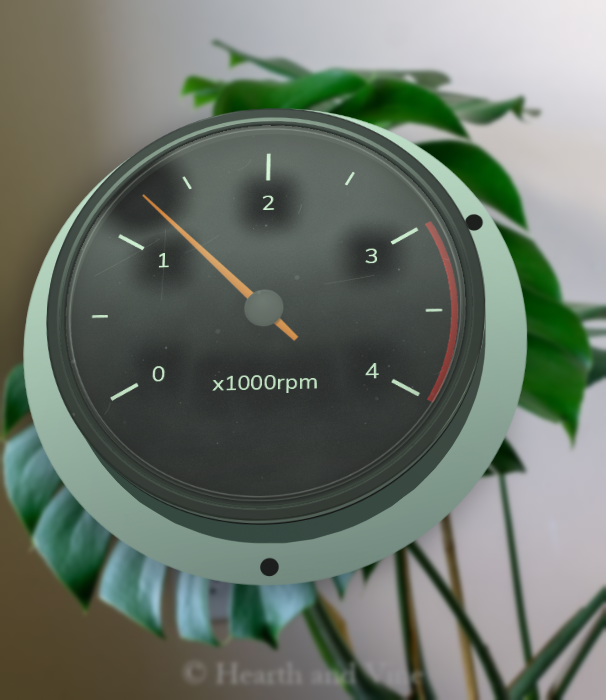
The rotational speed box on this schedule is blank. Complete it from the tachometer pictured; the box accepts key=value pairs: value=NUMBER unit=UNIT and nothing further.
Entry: value=1250 unit=rpm
